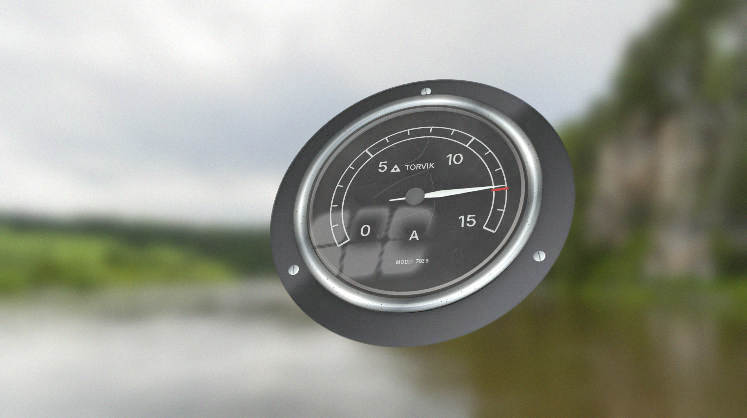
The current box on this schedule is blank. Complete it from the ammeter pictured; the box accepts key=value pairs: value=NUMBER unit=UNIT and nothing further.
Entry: value=13 unit=A
